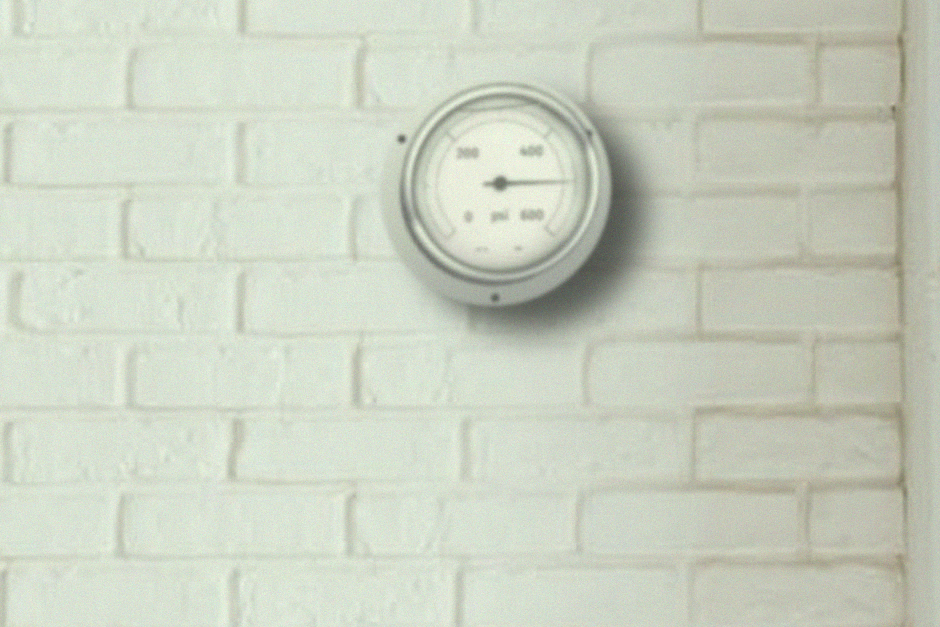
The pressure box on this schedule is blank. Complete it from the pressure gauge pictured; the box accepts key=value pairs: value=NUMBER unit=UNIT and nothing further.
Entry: value=500 unit=psi
